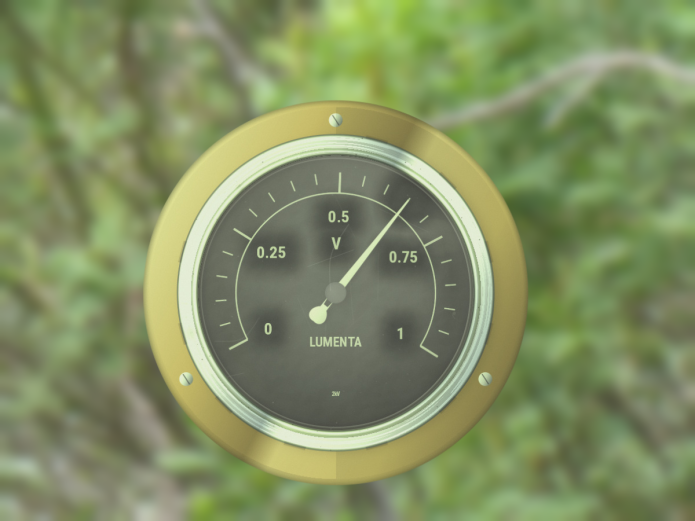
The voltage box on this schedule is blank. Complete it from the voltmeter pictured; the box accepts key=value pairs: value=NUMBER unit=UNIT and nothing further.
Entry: value=0.65 unit=V
